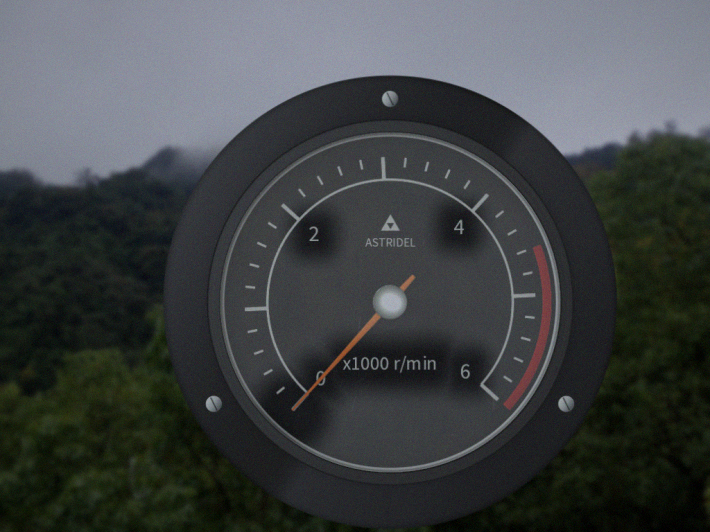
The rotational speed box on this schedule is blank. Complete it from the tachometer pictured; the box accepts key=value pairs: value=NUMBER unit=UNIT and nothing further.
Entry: value=0 unit=rpm
